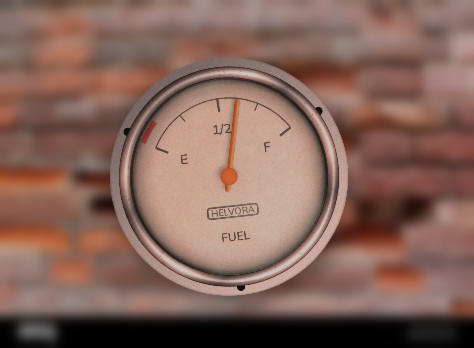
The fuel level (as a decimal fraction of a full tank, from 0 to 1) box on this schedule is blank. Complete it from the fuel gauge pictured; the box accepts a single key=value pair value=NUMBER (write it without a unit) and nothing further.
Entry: value=0.625
